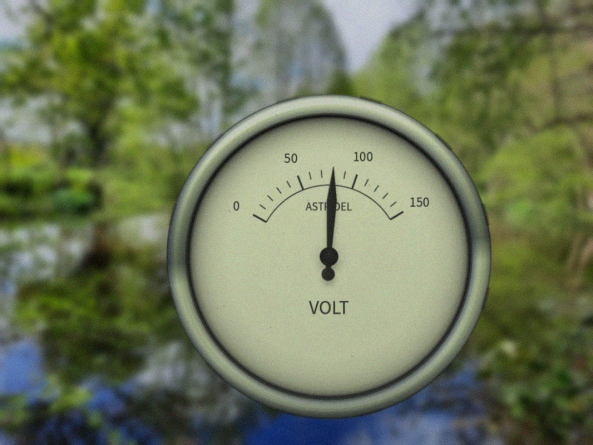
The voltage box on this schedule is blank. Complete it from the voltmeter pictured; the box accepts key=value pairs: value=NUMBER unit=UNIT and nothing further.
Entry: value=80 unit=V
